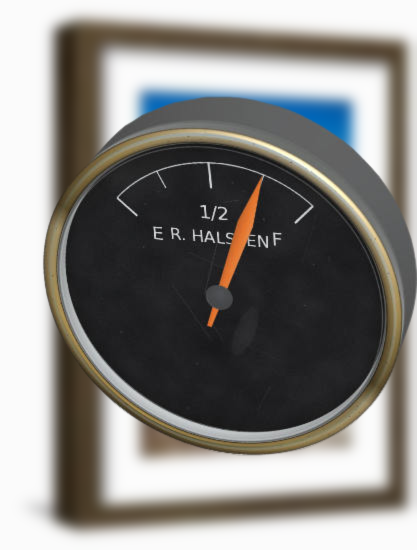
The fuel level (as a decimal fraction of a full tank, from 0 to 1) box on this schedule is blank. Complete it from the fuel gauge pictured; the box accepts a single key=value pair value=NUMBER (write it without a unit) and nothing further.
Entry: value=0.75
